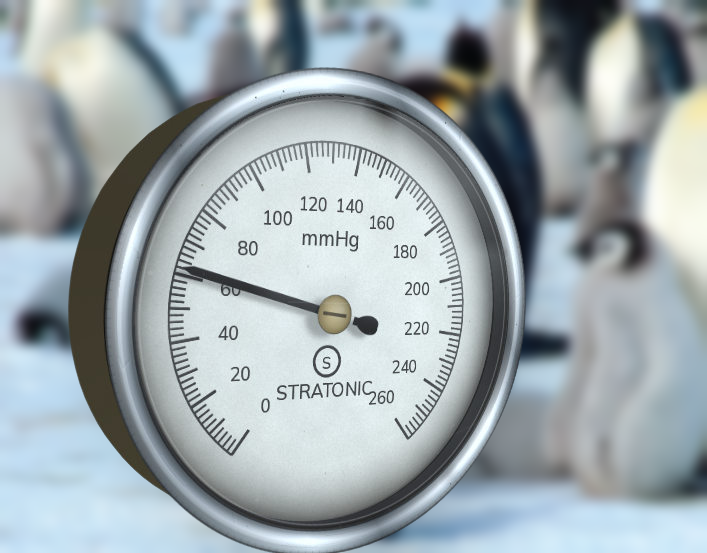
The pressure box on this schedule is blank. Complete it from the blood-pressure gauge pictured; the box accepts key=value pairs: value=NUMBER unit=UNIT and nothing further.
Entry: value=62 unit=mmHg
